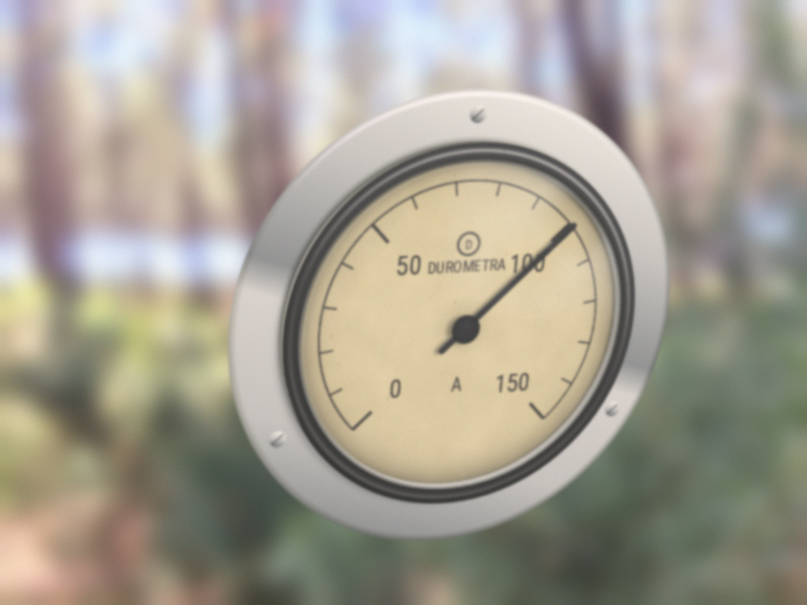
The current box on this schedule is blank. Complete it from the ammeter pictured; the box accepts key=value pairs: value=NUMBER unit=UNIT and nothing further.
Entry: value=100 unit=A
